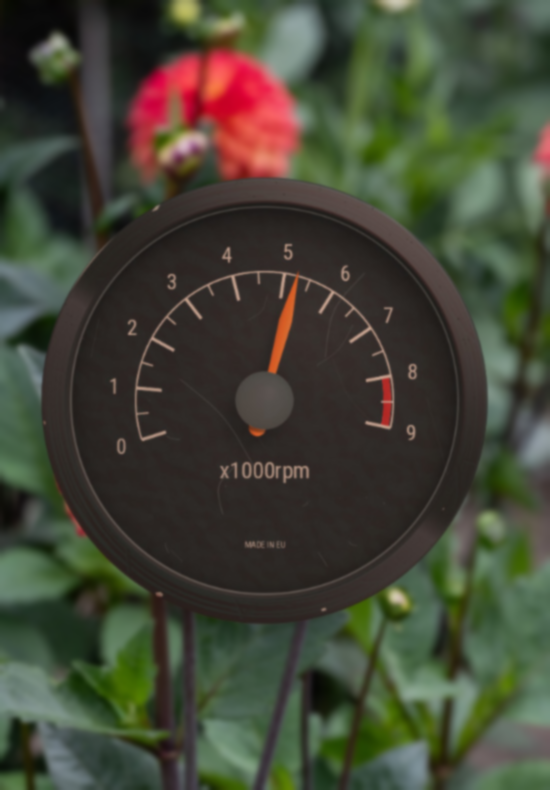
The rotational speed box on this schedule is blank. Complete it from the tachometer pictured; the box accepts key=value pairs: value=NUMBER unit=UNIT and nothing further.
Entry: value=5250 unit=rpm
